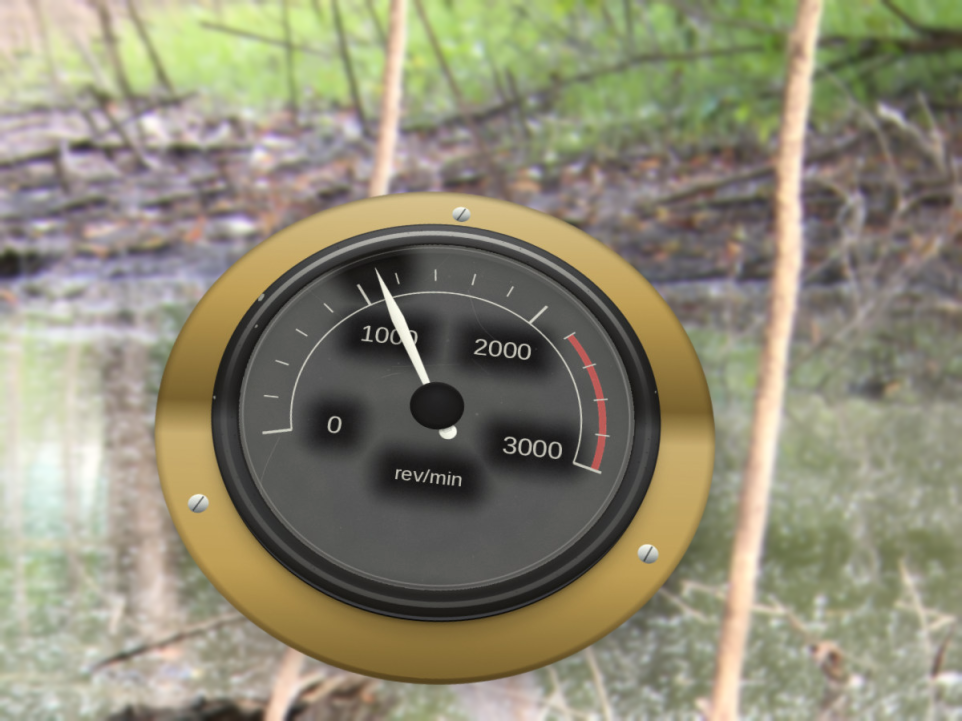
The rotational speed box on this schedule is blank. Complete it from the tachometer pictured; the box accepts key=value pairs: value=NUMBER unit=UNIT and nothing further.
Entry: value=1100 unit=rpm
